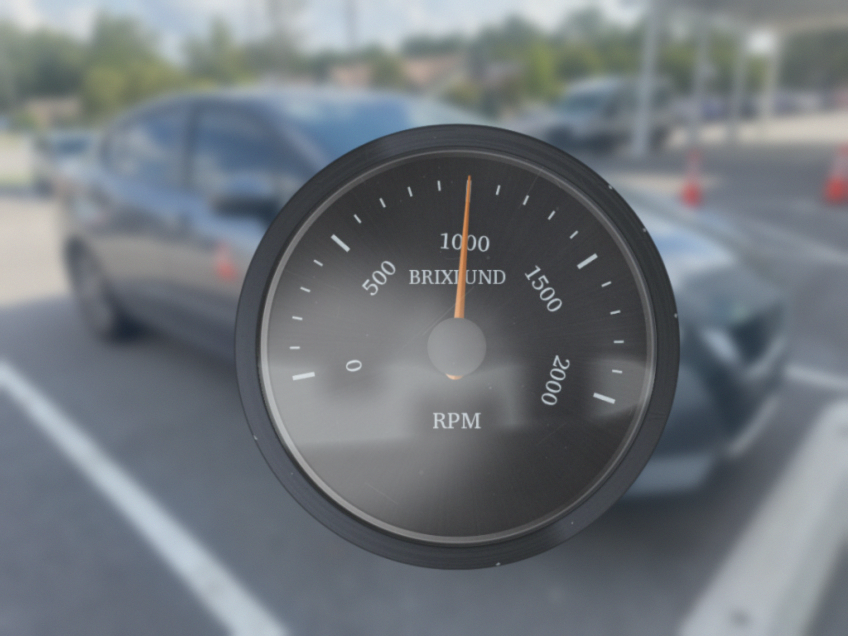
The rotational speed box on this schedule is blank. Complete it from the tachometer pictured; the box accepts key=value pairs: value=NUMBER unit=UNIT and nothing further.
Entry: value=1000 unit=rpm
